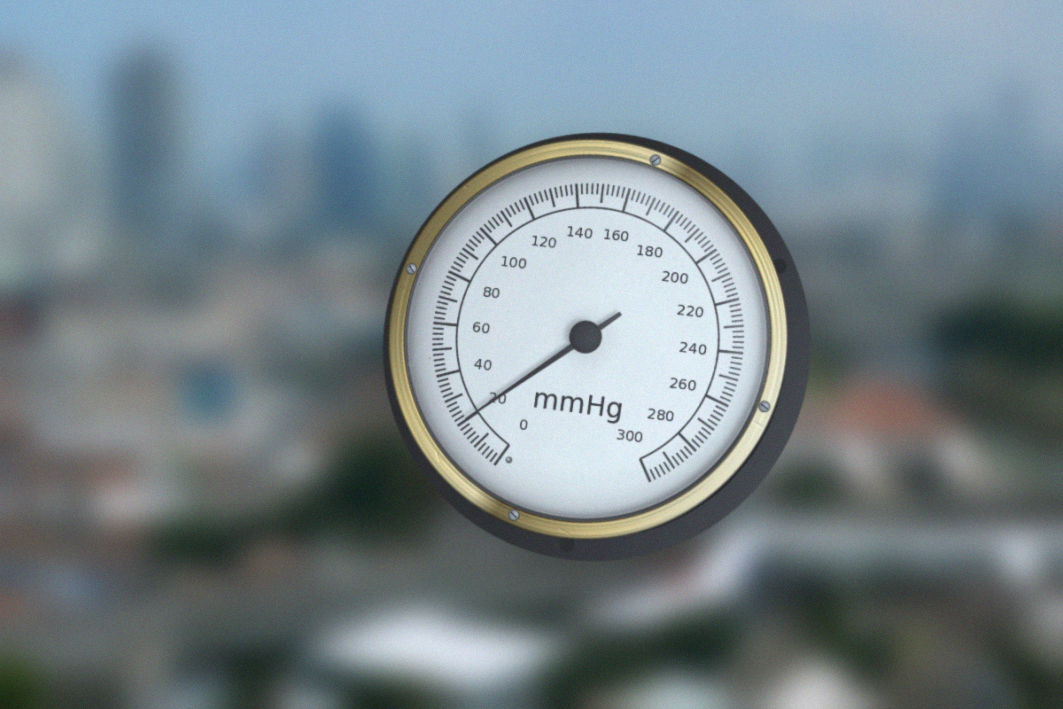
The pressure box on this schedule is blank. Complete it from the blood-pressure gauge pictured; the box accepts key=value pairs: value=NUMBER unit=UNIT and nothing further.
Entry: value=20 unit=mmHg
